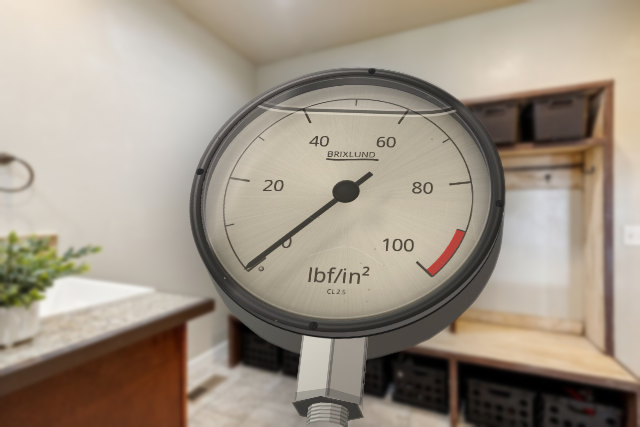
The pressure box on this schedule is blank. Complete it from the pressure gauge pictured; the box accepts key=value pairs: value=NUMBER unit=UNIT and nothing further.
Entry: value=0 unit=psi
